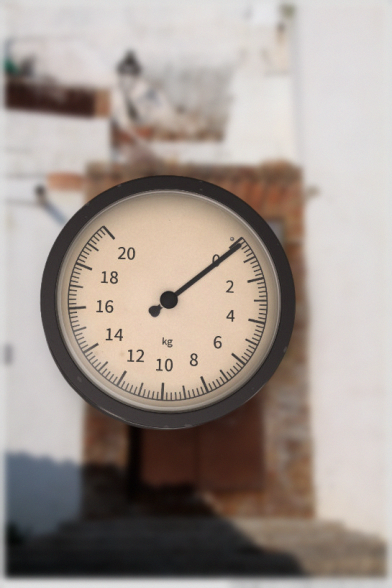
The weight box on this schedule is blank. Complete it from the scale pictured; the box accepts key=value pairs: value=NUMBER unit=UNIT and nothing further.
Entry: value=0.2 unit=kg
